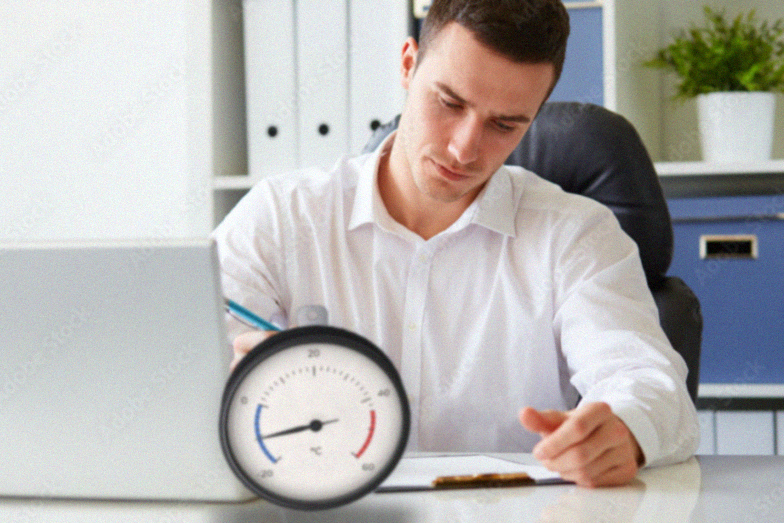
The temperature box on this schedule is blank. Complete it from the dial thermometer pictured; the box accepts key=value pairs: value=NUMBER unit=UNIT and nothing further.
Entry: value=-10 unit=°C
